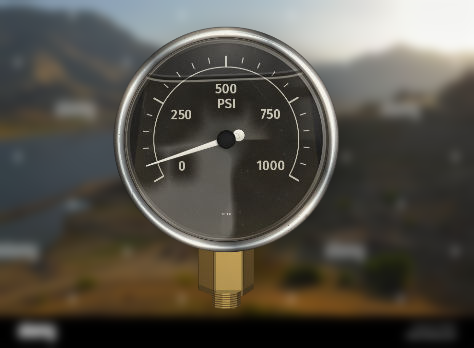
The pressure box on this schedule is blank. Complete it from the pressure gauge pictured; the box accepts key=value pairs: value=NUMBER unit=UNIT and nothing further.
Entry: value=50 unit=psi
